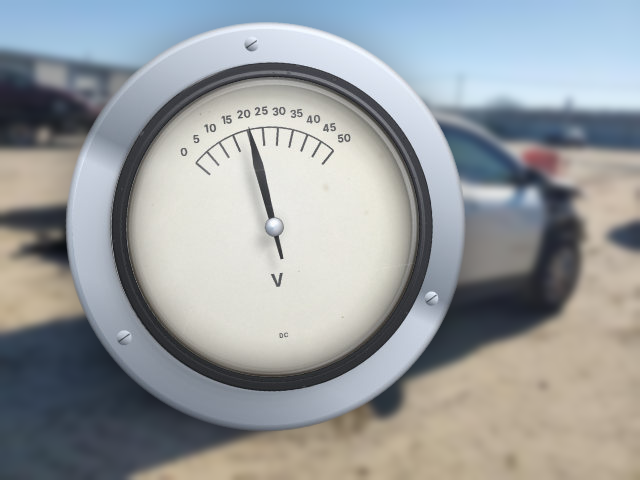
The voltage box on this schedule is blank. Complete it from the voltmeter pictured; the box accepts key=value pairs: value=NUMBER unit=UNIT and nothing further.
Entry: value=20 unit=V
